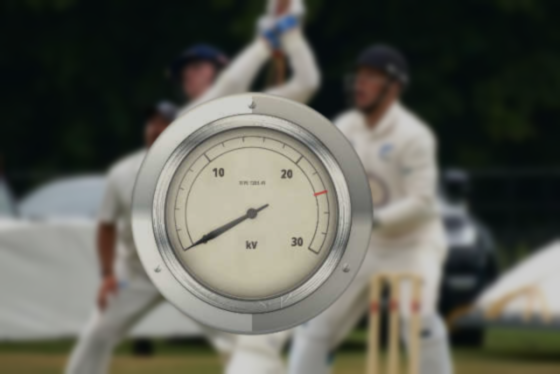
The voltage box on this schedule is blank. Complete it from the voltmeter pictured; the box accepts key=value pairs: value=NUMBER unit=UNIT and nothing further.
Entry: value=0 unit=kV
